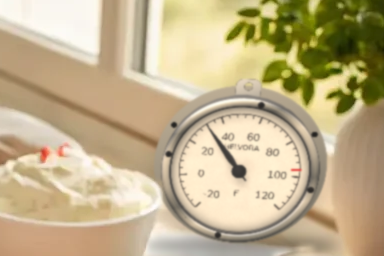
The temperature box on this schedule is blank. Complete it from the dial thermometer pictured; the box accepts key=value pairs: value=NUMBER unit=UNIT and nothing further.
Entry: value=32 unit=°F
